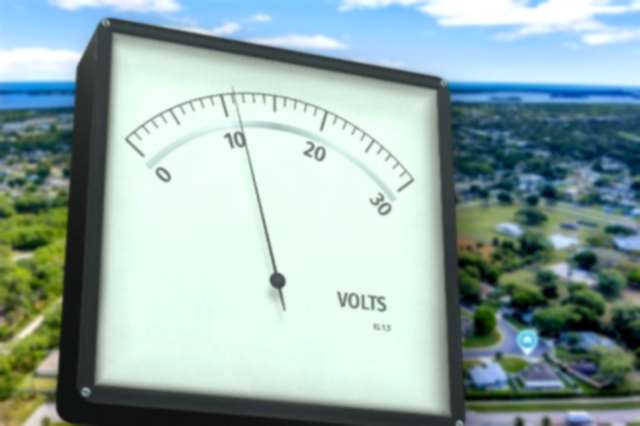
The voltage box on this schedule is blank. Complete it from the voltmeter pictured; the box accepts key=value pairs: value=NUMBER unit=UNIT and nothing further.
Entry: value=11 unit=V
